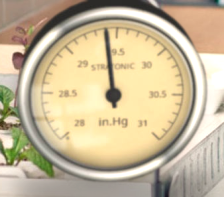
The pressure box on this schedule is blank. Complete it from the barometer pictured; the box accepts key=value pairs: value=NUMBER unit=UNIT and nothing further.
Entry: value=29.4 unit=inHg
